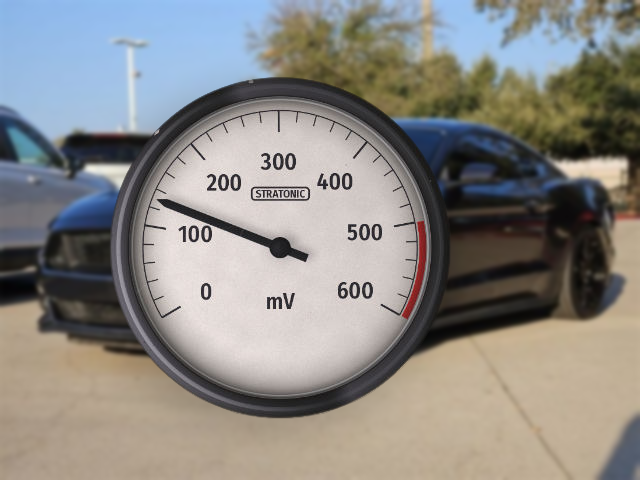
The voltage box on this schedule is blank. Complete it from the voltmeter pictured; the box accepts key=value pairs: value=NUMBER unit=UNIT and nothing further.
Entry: value=130 unit=mV
